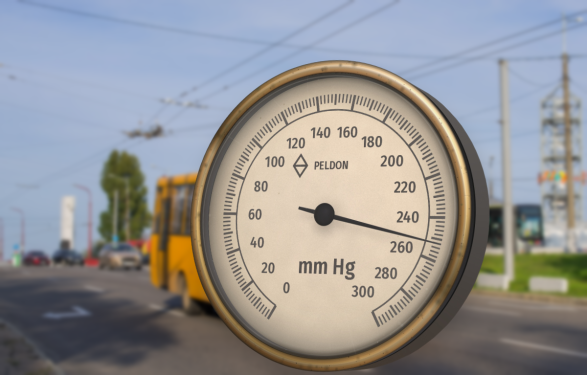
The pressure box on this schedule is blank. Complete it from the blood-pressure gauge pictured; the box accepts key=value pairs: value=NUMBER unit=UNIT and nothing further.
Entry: value=252 unit=mmHg
